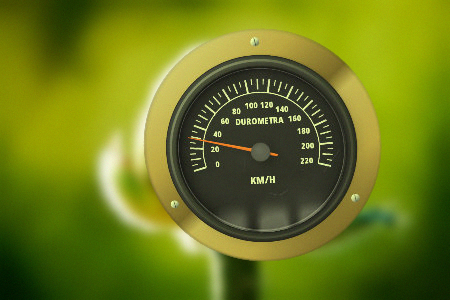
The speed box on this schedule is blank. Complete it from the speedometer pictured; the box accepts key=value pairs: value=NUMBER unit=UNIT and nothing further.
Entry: value=30 unit=km/h
